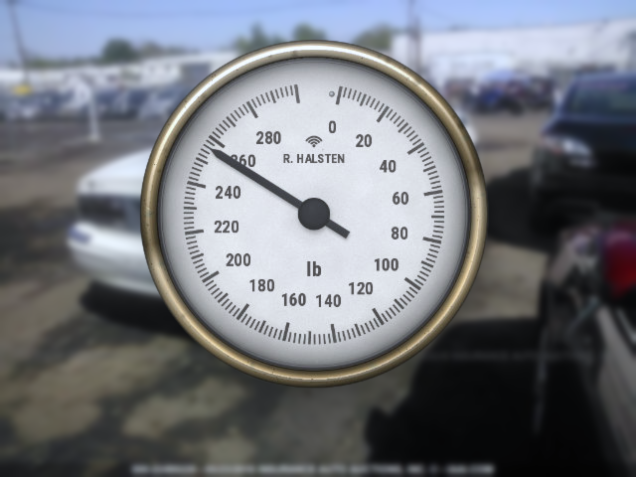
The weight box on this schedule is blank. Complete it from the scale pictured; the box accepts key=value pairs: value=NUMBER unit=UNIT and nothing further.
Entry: value=256 unit=lb
